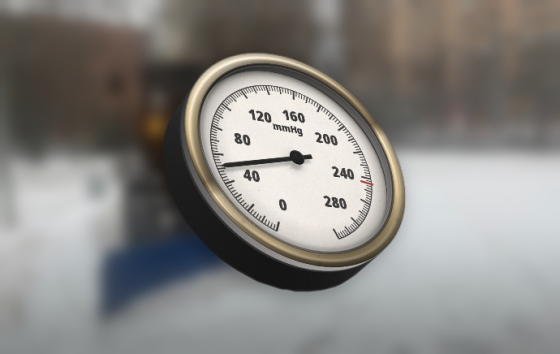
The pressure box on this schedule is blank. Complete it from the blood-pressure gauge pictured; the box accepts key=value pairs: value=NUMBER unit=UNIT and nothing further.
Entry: value=50 unit=mmHg
